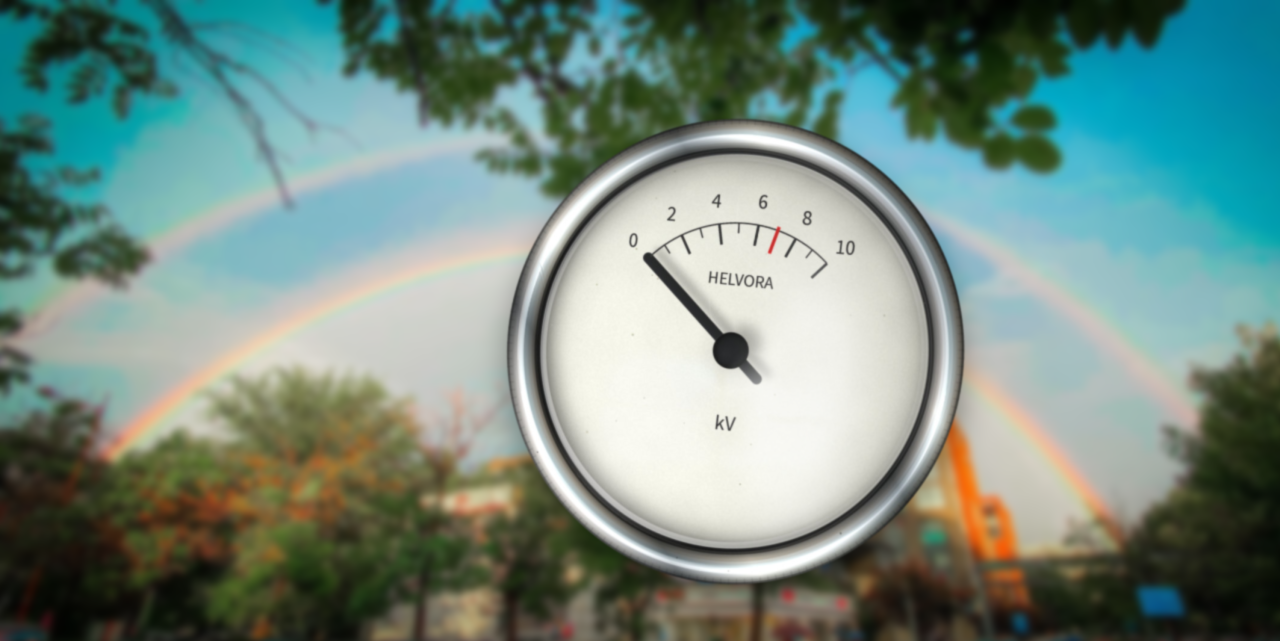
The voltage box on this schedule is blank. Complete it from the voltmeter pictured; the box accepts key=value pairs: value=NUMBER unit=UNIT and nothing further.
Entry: value=0 unit=kV
